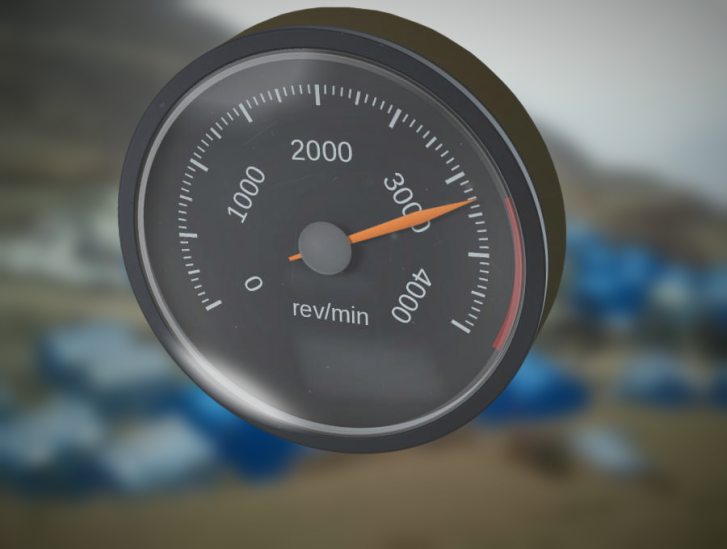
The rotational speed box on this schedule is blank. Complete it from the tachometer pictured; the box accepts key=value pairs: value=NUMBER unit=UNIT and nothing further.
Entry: value=3150 unit=rpm
